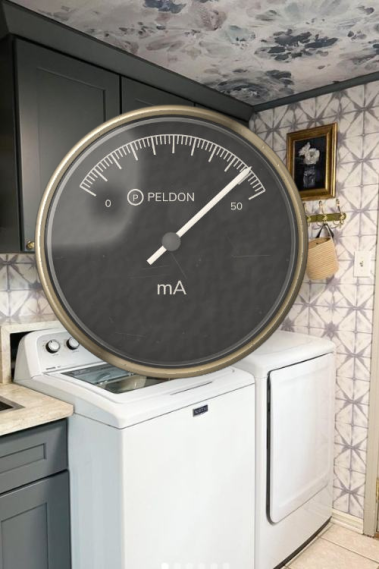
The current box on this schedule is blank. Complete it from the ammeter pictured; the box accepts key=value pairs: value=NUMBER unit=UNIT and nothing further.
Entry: value=44 unit=mA
